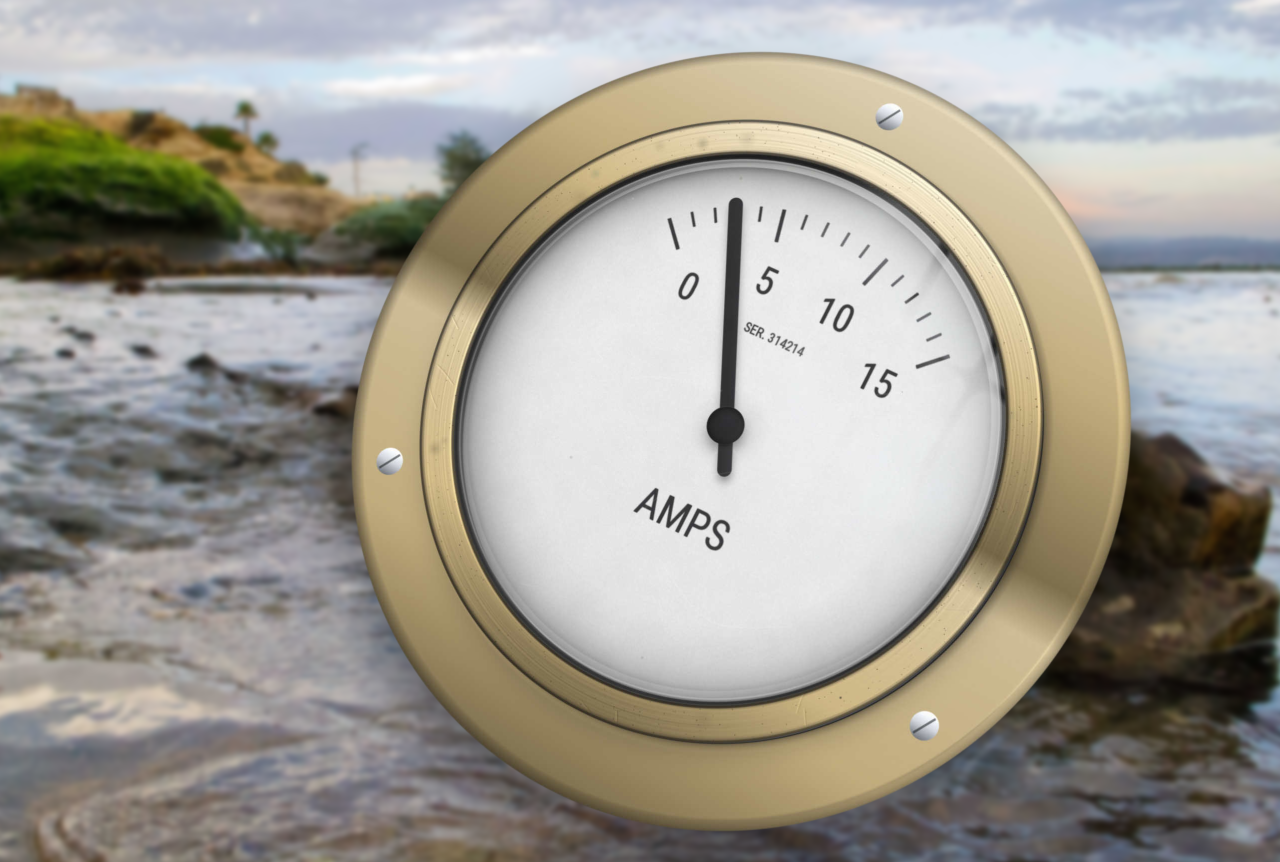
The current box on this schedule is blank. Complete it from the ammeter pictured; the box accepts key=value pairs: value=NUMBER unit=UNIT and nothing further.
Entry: value=3 unit=A
